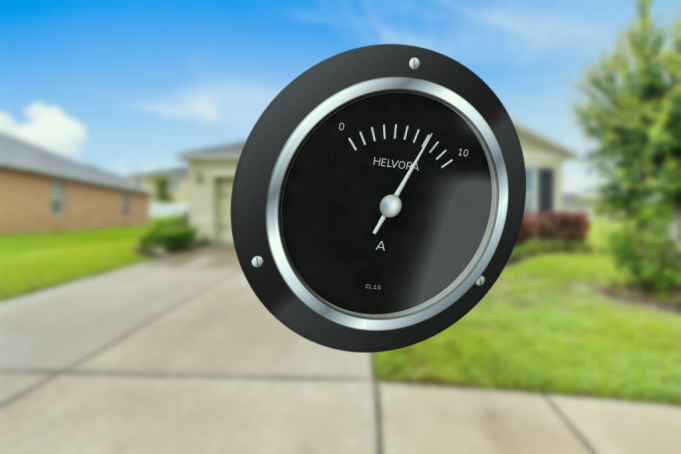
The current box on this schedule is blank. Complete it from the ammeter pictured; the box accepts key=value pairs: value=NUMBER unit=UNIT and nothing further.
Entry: value=7 unit=A
